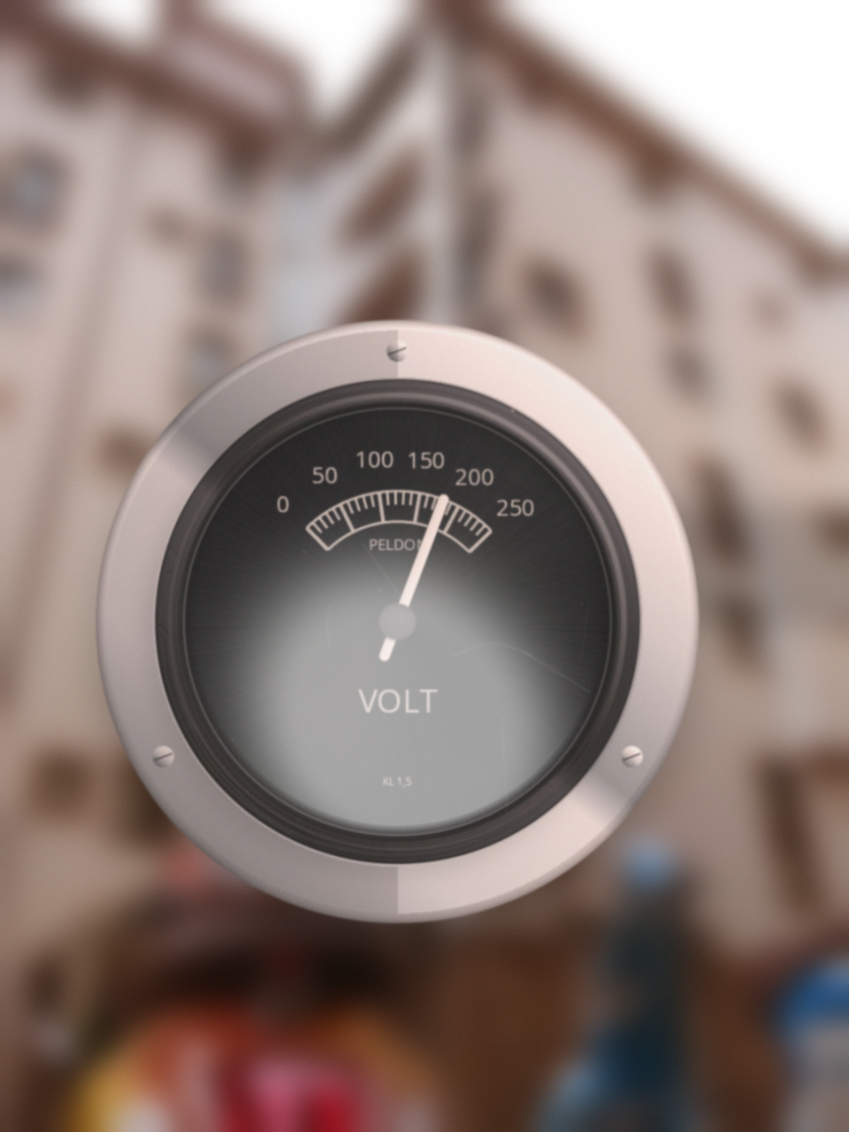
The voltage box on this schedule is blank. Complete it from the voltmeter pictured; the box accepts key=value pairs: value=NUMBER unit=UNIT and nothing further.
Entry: value=180 unit=V
